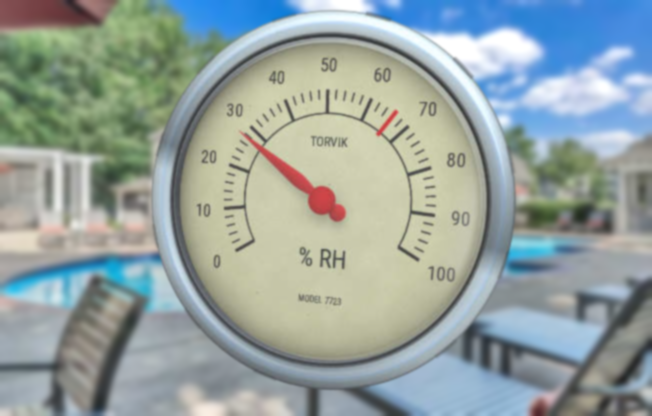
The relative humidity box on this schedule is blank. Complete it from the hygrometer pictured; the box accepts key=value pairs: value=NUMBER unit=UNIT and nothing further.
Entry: value=28 unit=%
